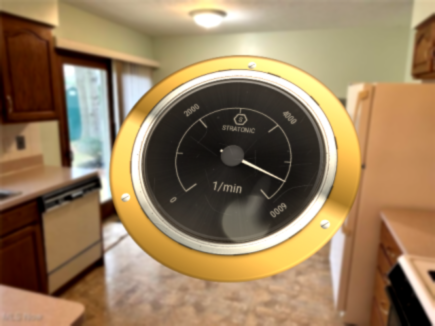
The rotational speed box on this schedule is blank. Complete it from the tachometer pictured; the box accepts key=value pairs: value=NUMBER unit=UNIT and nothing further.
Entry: value=5500 unit=rpm
